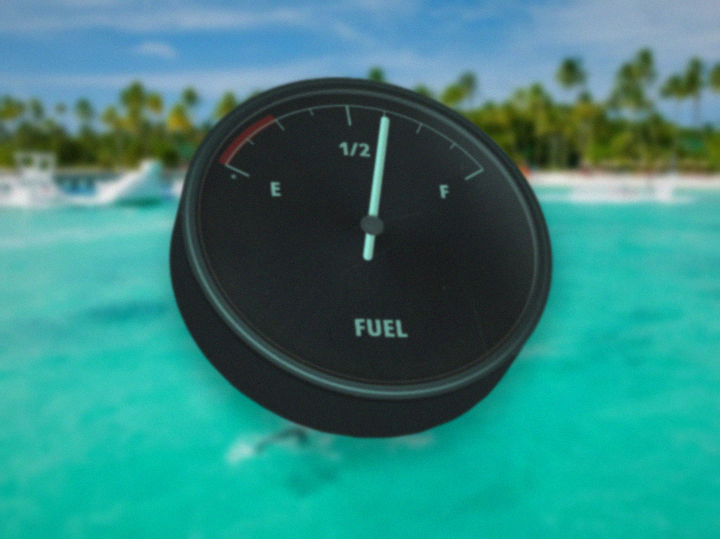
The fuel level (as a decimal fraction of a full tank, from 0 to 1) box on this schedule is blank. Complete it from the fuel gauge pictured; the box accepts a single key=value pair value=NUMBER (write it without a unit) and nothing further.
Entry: value=0.625
